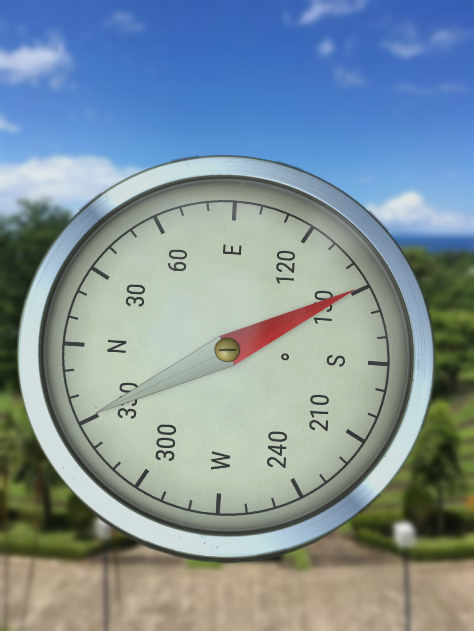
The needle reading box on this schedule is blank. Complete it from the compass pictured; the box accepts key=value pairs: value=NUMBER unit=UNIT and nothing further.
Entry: value=150 unit=°
